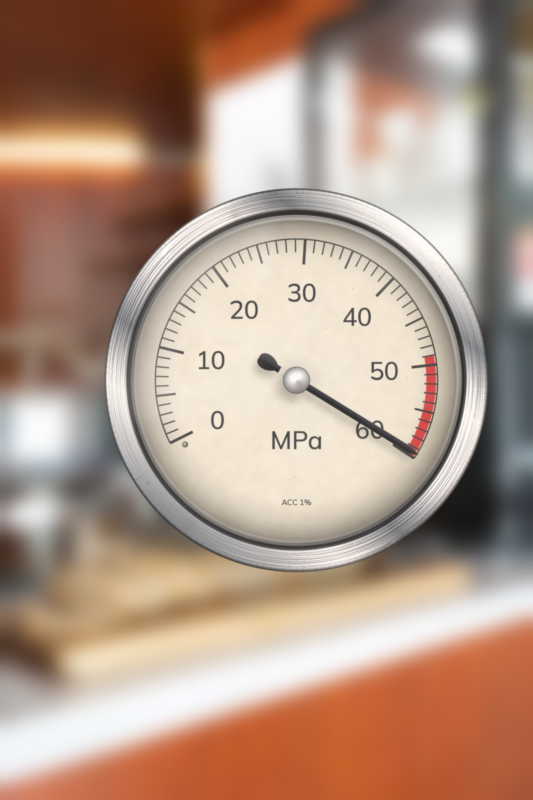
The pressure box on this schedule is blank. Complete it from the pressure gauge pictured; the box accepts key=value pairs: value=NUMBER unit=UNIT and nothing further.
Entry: value=59.5 unit=MPa
